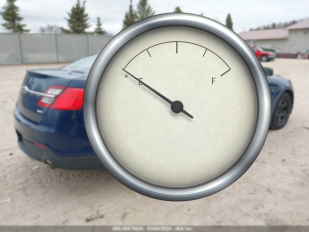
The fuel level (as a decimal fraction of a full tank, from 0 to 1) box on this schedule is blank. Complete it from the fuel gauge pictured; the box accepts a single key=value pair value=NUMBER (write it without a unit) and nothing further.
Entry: value=0
